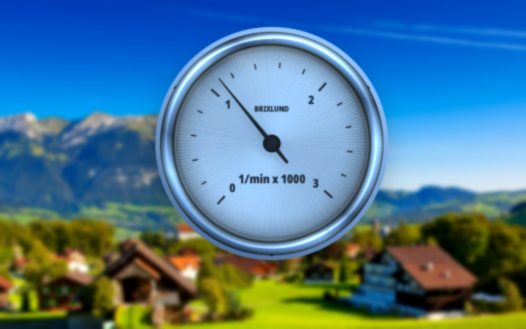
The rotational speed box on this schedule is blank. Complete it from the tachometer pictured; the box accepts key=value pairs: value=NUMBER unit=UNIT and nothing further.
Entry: value=1100 unit=rpm
